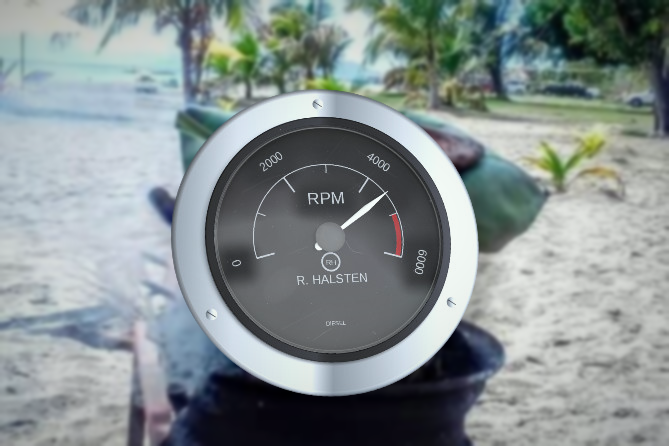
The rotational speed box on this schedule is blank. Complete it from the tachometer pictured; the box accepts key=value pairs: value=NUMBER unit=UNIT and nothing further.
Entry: value=4500 unit=rpm
